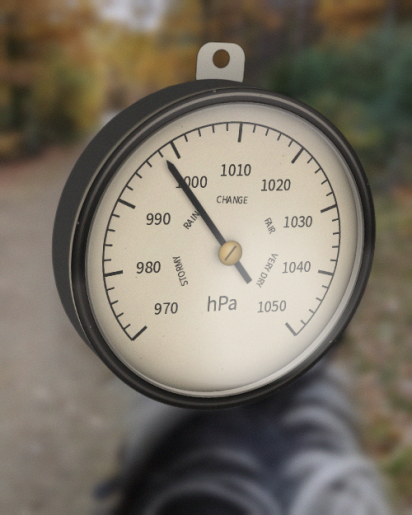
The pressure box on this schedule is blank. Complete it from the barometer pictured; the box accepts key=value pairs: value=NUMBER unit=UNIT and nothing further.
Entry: value=998 unit=hPa
